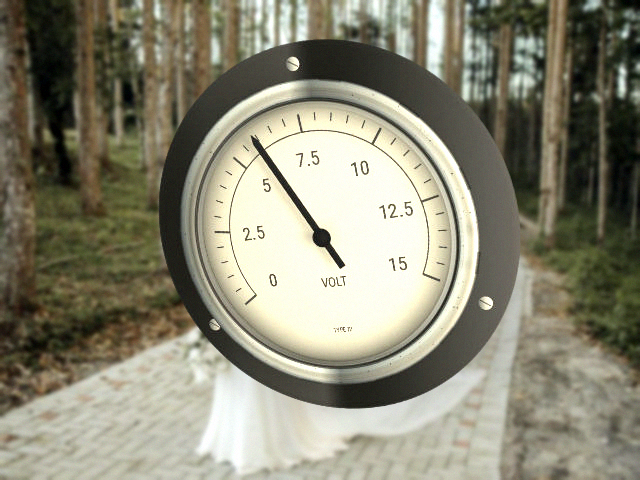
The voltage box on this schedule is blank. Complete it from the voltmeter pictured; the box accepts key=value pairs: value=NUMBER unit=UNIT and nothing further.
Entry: value=6 unit=V
